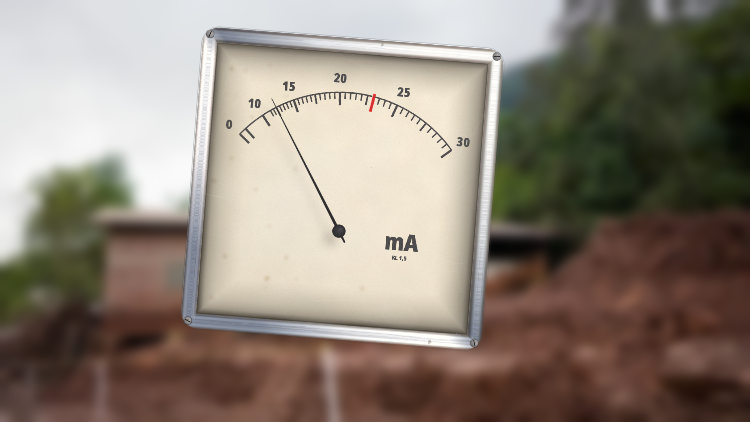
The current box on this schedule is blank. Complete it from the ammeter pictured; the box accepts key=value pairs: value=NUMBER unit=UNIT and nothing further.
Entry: value=12.5 unit=mA
